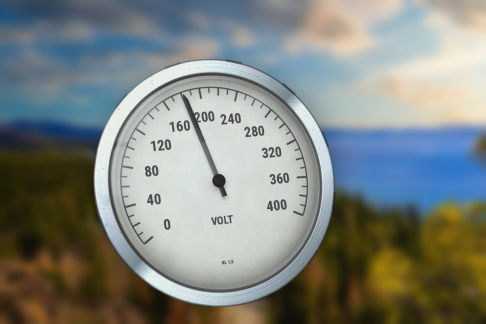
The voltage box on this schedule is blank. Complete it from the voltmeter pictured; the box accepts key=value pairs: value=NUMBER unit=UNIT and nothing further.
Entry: value=180 unit=V
